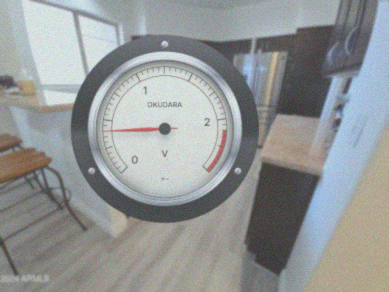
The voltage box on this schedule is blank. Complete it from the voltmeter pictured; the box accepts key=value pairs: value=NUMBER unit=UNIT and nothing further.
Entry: value=0.4 unit=V
